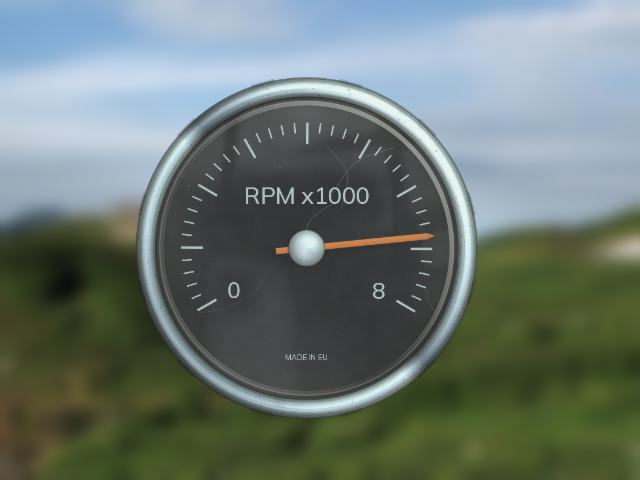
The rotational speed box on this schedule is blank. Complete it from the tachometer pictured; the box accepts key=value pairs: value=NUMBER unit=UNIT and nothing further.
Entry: value=6800 unit=rpm
